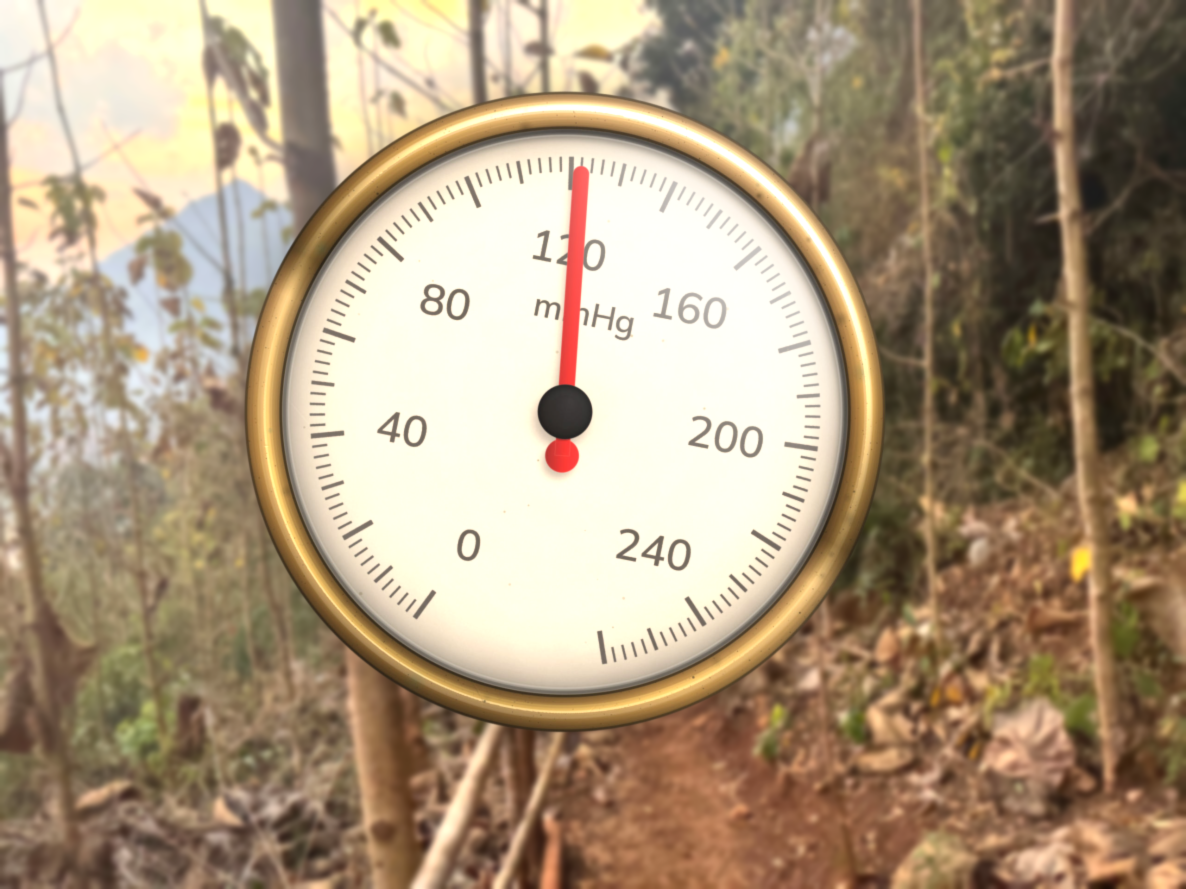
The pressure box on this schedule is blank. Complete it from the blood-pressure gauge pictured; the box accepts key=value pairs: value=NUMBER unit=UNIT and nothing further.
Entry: value=122 unit=mmHg
